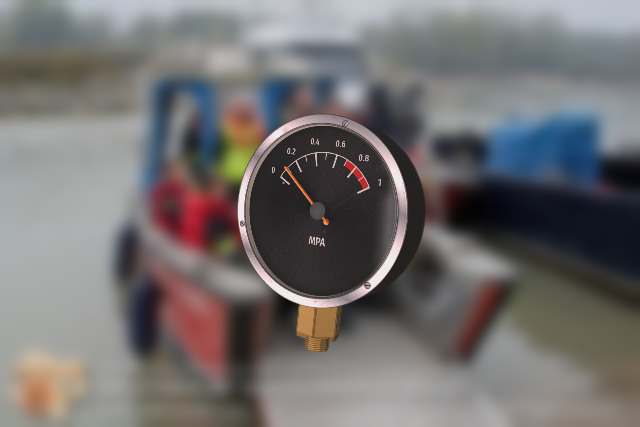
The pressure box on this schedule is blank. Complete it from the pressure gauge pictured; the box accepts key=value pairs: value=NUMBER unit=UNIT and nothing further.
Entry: value=0.1 unit=MPa
